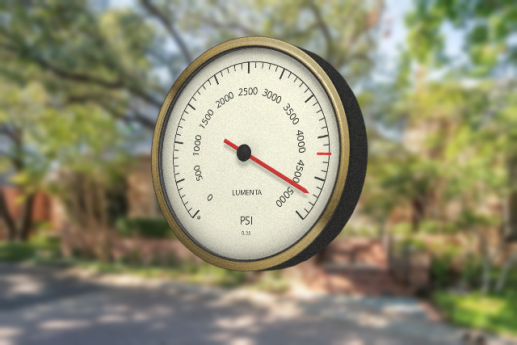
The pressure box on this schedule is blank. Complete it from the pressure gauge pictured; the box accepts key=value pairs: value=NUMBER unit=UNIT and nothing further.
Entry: value=4700 unit=psi
